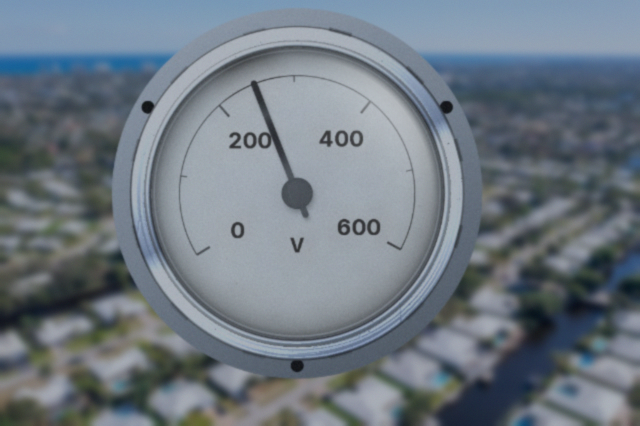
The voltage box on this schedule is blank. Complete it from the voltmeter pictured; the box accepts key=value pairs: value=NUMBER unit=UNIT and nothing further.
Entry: value=250 unit=V
